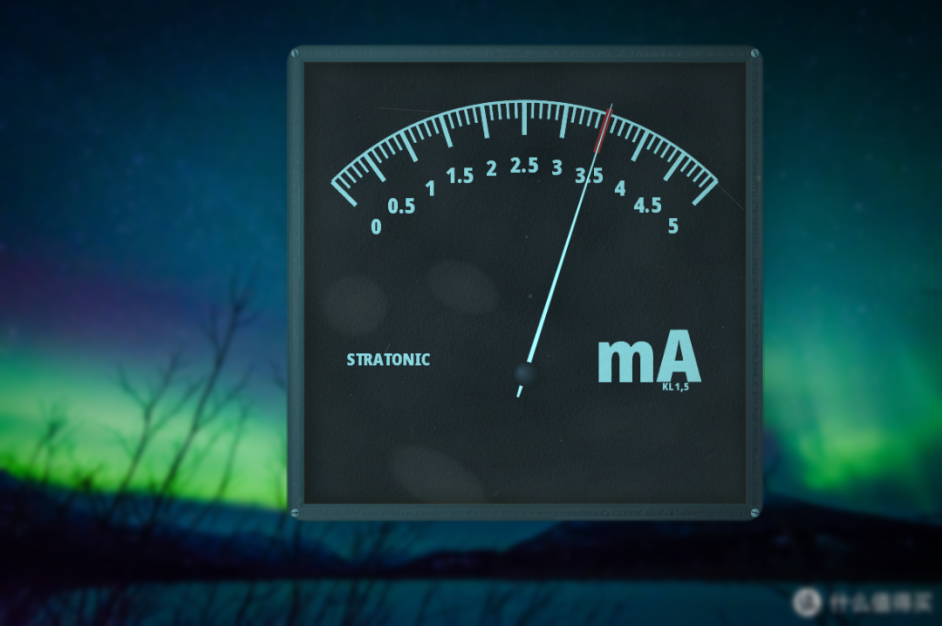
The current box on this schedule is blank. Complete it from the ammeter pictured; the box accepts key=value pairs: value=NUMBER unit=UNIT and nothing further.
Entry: value=3.5 unit=mA
